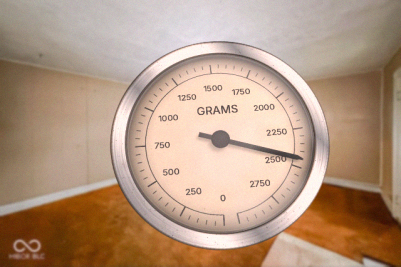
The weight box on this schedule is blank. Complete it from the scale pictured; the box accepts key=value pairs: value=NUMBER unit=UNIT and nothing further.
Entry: value=2450 unit=g
